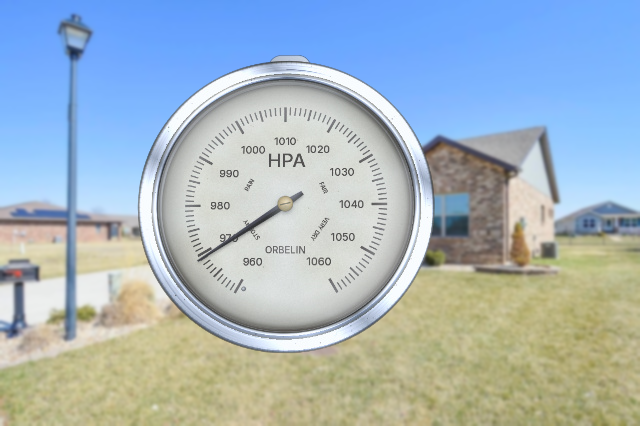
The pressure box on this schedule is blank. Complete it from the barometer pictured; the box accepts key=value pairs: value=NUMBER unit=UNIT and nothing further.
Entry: value=969 unit=hPa
